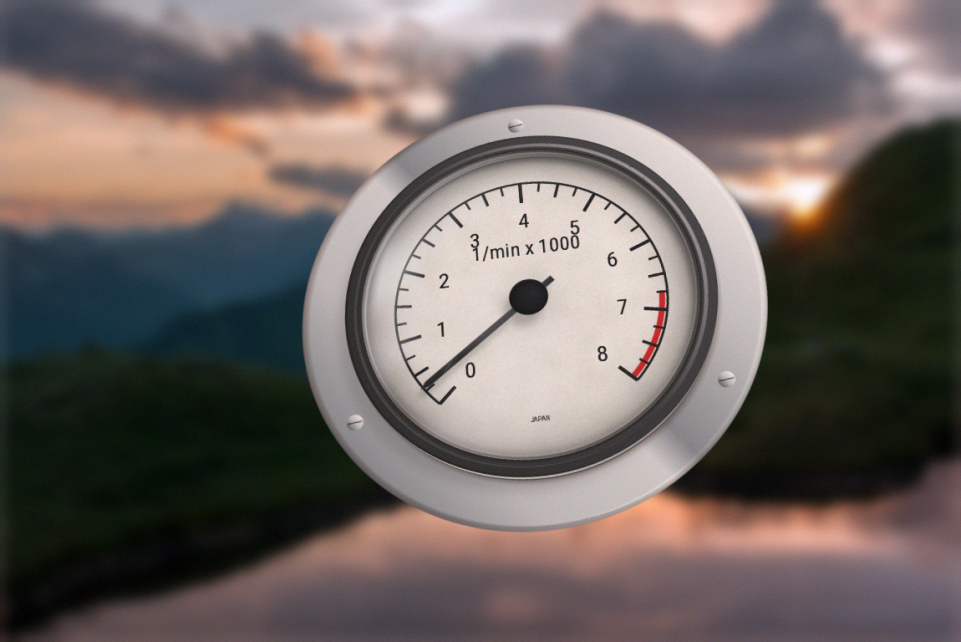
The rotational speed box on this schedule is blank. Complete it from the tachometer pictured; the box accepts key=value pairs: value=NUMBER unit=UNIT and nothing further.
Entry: value=250 unit=rpm
